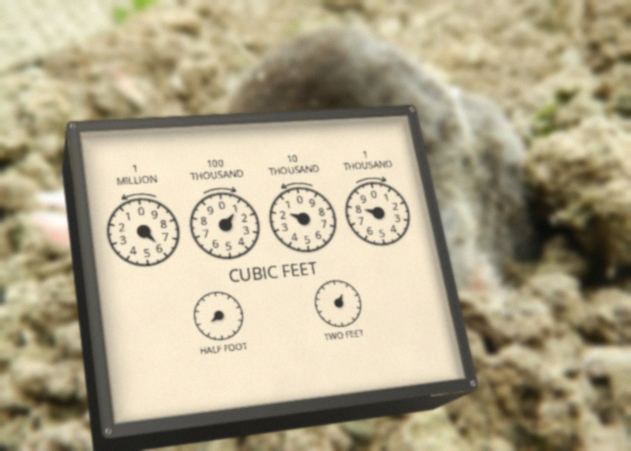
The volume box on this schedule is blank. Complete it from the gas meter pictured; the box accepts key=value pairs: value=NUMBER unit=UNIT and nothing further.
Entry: value=611800 unit=ft³
